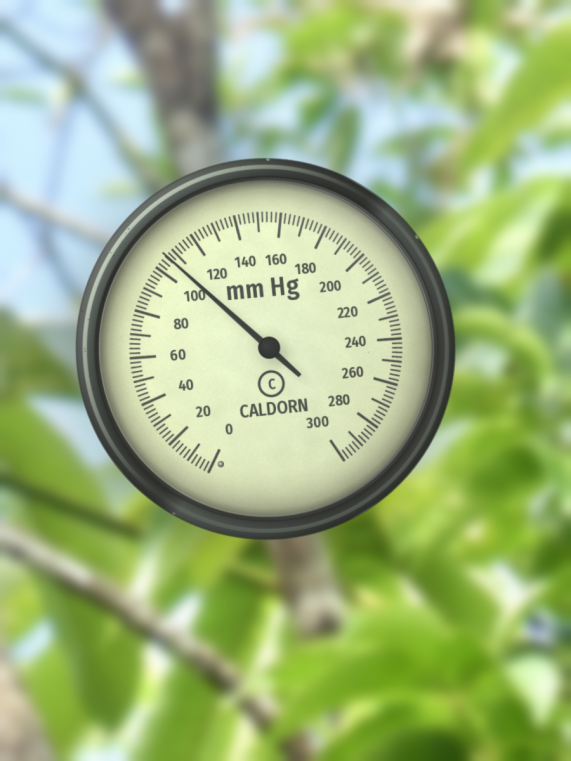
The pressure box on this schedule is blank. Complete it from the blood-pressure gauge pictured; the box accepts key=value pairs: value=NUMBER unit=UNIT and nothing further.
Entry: value=106 unit=mmHg
